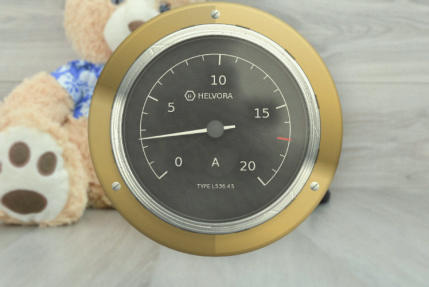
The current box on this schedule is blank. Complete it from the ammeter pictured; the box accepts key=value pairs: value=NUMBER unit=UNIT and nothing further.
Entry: value=2.5 unit=A
